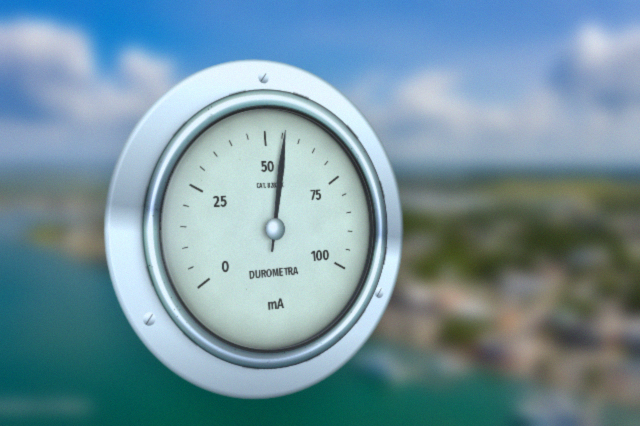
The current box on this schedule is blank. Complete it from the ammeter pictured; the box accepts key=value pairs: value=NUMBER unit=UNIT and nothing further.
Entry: value=55 unit=mA
